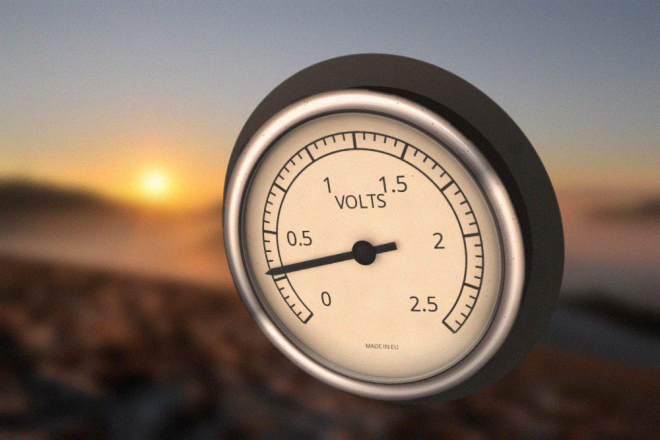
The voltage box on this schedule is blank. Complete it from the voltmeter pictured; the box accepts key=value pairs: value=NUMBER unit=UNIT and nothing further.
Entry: value=0.3 unit=V
